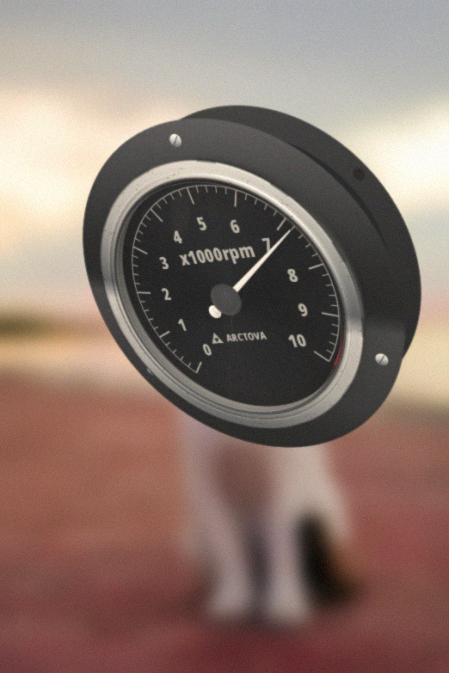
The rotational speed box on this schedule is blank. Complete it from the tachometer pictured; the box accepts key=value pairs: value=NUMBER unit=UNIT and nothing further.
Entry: value=7200 unit=rpm
